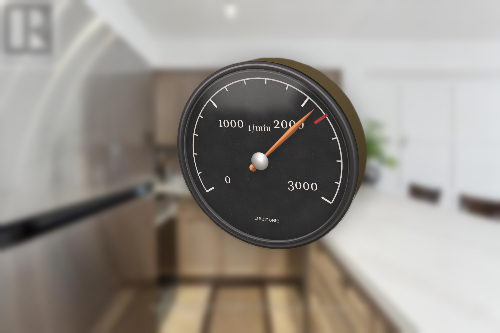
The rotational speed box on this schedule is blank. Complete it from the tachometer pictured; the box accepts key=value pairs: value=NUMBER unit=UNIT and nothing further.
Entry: value=2100 unit=rpm
